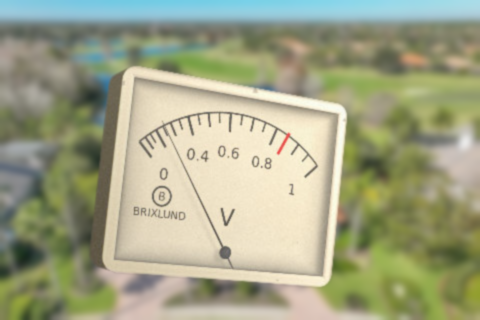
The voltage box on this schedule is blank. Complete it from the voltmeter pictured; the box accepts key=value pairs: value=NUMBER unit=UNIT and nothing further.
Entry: value=0.25 unit=V
